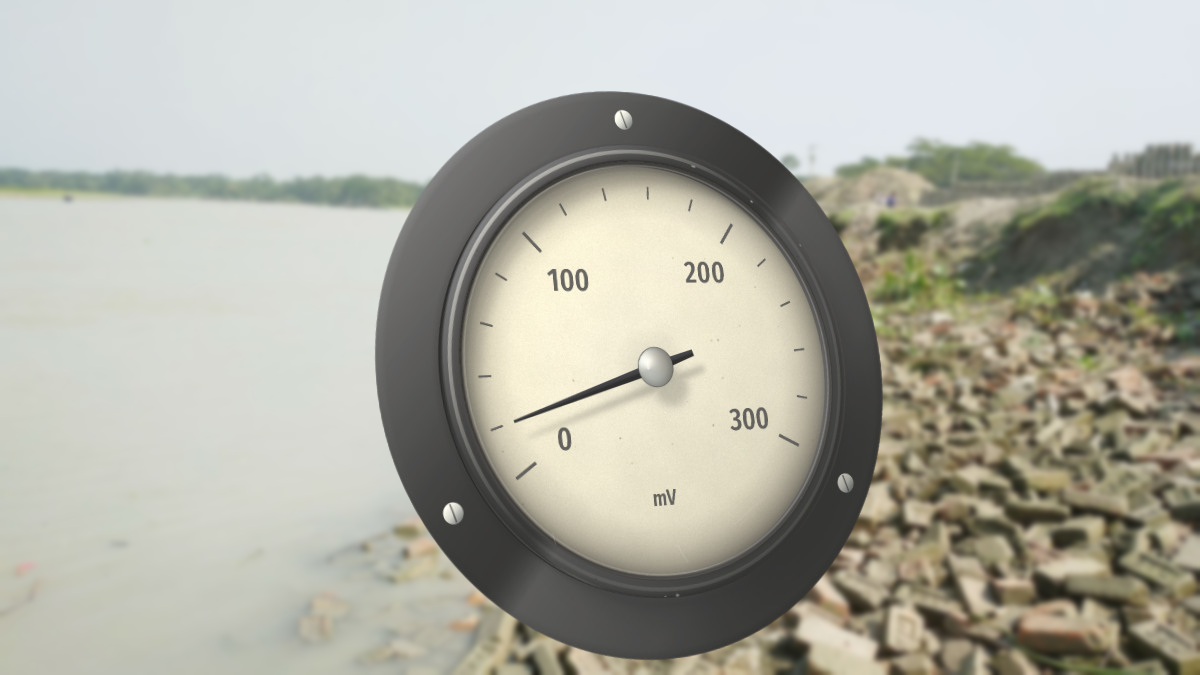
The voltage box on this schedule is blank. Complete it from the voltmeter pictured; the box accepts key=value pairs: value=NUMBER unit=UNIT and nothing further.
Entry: value=20 unit=mV
